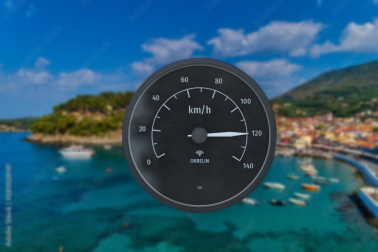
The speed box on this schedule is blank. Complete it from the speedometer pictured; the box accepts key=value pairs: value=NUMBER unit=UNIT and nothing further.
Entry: value=120 unit=km/h
